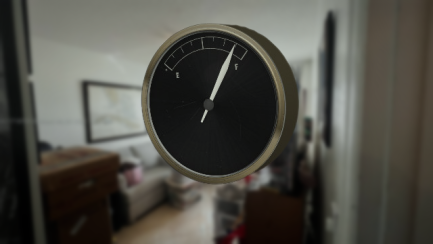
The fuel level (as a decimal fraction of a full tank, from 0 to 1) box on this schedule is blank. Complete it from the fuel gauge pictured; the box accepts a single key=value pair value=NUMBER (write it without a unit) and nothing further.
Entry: value=0.875
